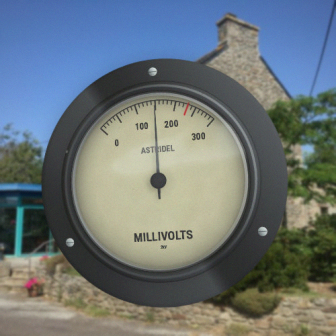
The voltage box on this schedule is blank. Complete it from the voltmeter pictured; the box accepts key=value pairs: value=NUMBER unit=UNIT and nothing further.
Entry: value=150 unit=mV
